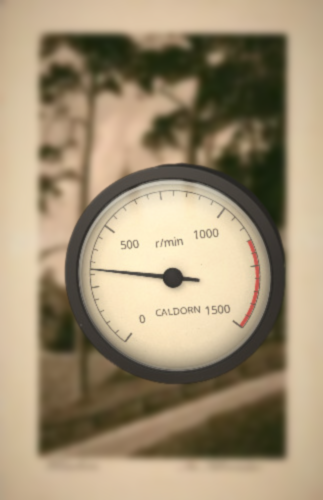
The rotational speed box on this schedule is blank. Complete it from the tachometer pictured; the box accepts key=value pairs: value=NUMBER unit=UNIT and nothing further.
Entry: value=325 unit=rpm
